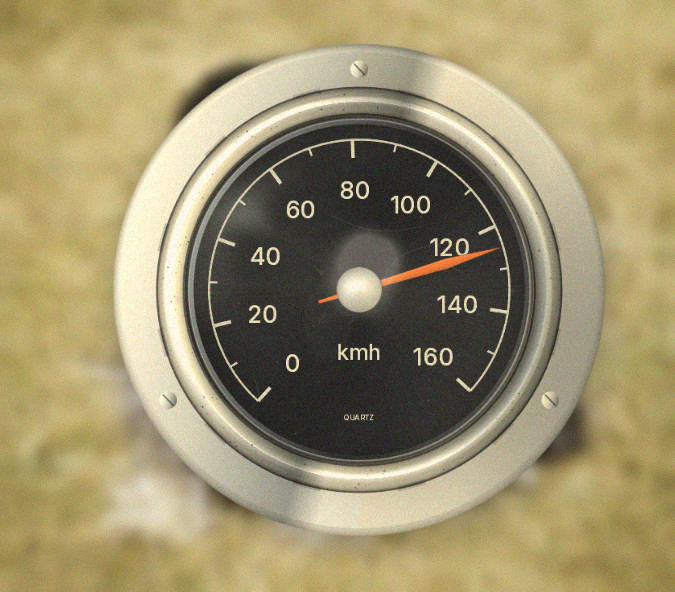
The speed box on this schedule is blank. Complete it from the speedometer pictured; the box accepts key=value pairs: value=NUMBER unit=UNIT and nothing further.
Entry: value=125 unit=km/h
